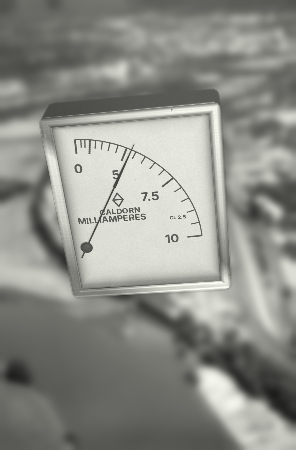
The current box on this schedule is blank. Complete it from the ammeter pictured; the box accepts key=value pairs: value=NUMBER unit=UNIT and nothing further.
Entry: value=5.25 unit=mA
